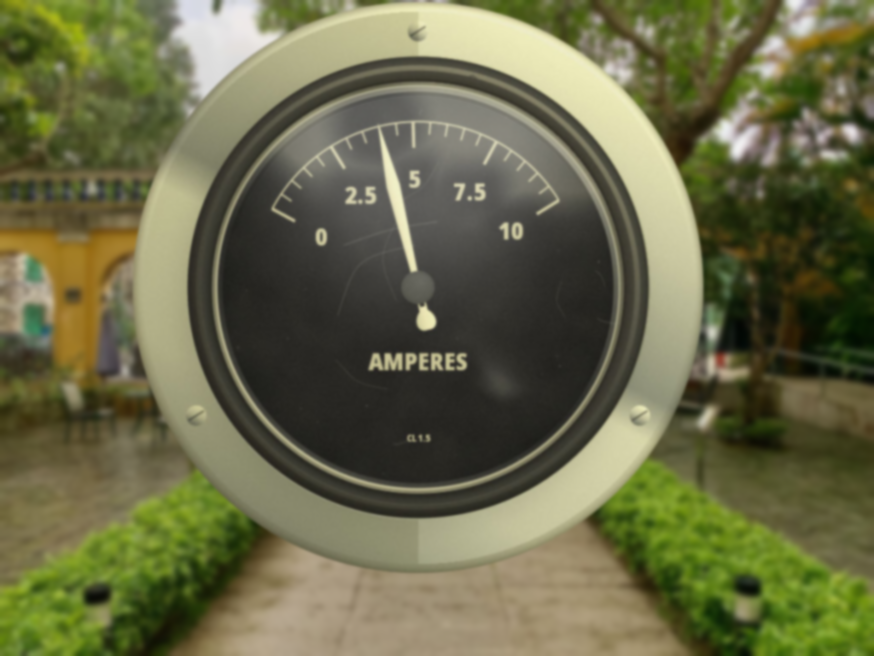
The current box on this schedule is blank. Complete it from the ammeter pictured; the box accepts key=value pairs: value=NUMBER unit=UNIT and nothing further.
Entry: value=4 unit=A
